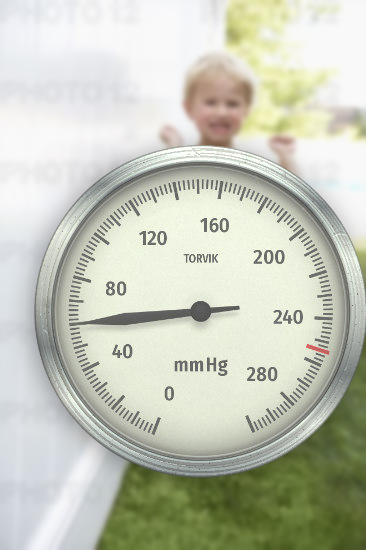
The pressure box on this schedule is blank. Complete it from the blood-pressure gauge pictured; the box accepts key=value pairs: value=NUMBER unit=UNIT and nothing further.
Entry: value=60 unit=mmHg
